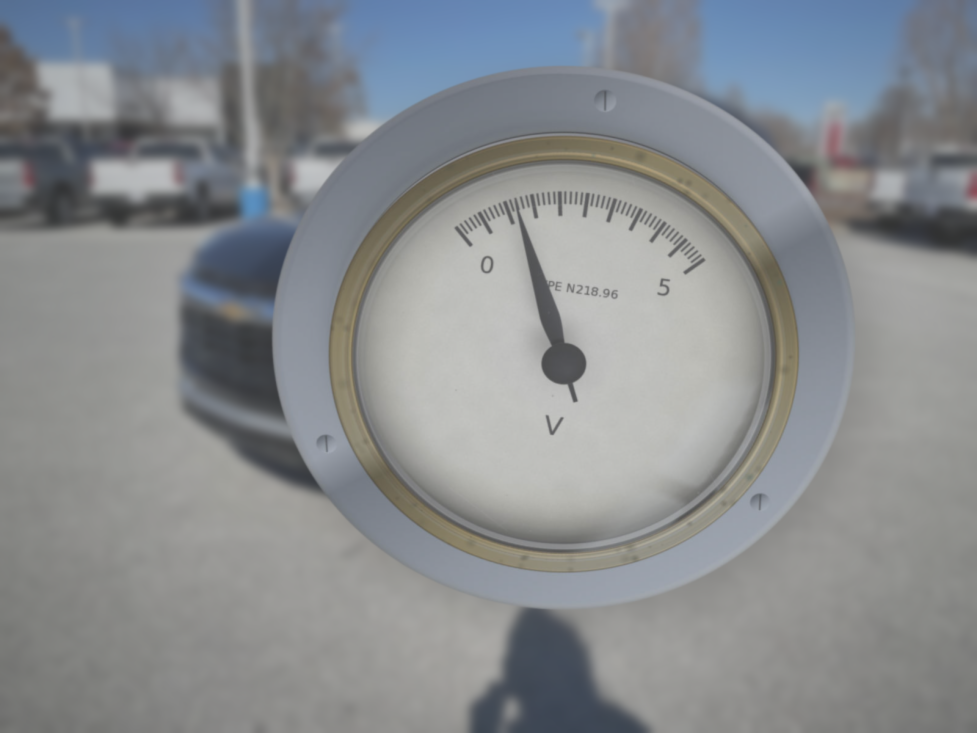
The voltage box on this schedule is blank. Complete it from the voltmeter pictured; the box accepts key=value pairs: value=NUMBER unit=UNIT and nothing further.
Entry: value=1.2 unit=V
